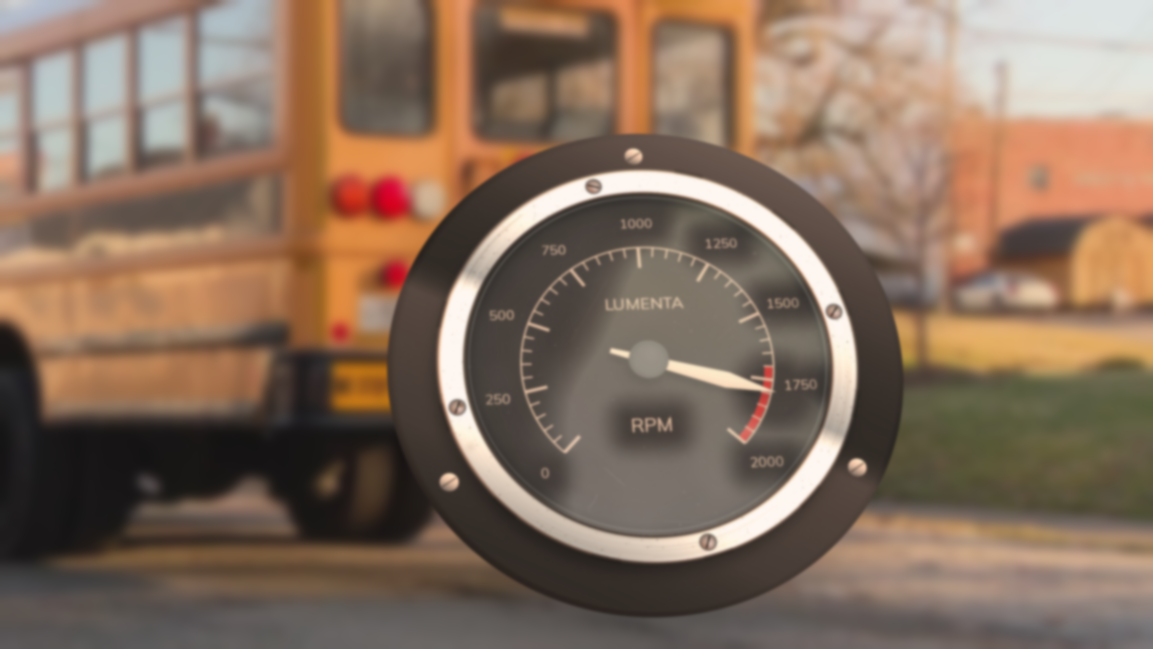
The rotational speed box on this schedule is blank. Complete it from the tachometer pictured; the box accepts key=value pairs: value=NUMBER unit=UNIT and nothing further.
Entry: value=1800 unit=rpm
